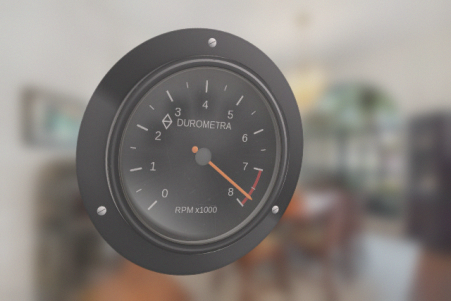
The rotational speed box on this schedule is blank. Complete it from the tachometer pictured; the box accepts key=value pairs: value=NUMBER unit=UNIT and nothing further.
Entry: value=7750 unit=rpm
